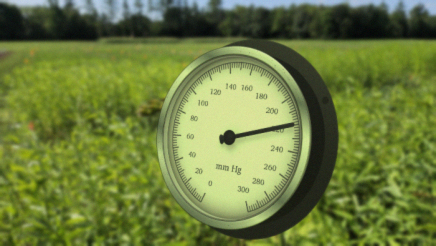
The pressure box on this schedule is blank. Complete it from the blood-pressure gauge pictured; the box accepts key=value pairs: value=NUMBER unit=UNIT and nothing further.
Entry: value=220 unit=mmHg
